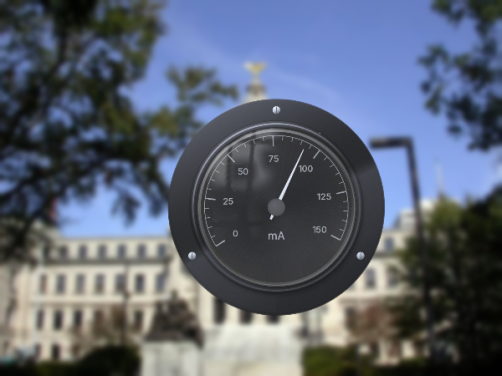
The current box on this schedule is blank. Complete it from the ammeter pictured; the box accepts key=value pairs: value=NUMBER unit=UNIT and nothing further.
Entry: value=92.5 unit=mA
